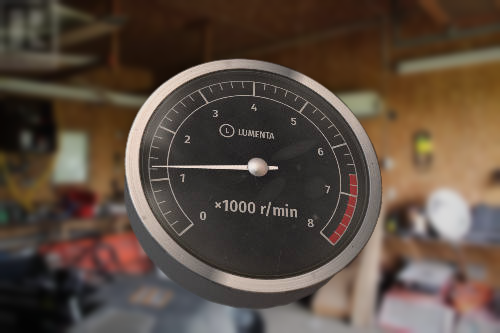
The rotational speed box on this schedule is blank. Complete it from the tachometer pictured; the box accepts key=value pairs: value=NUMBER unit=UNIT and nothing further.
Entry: value=1200 unit=rpm
